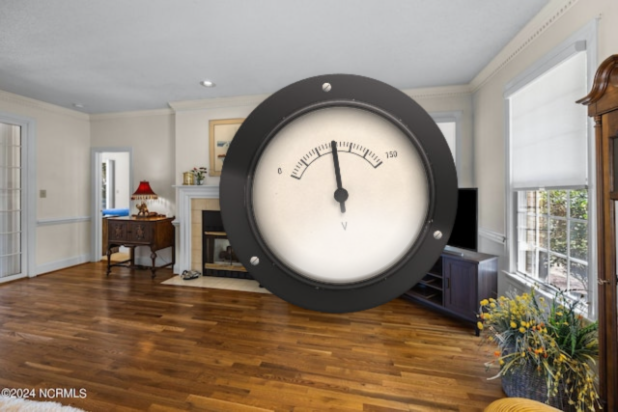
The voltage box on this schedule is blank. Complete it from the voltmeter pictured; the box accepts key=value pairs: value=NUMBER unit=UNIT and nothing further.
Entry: value=75 unit=V
